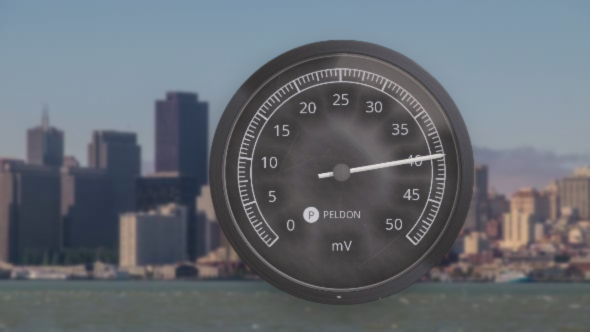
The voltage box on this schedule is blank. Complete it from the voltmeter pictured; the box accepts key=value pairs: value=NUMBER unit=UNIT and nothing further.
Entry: value=40 unit=mV
